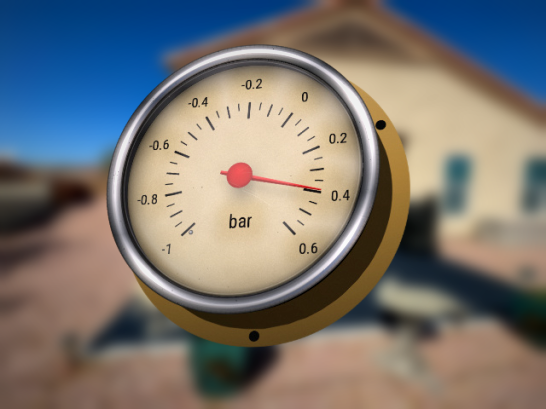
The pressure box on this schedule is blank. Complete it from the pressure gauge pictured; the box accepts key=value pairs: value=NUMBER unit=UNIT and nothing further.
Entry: value=0.4 unit=bar
